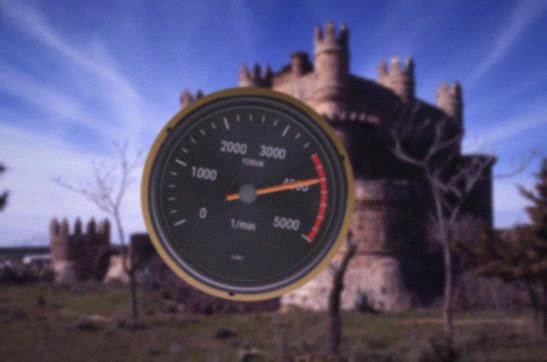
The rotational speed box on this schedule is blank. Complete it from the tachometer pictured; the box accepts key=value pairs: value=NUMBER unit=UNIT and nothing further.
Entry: value=4000 unit=rpm
